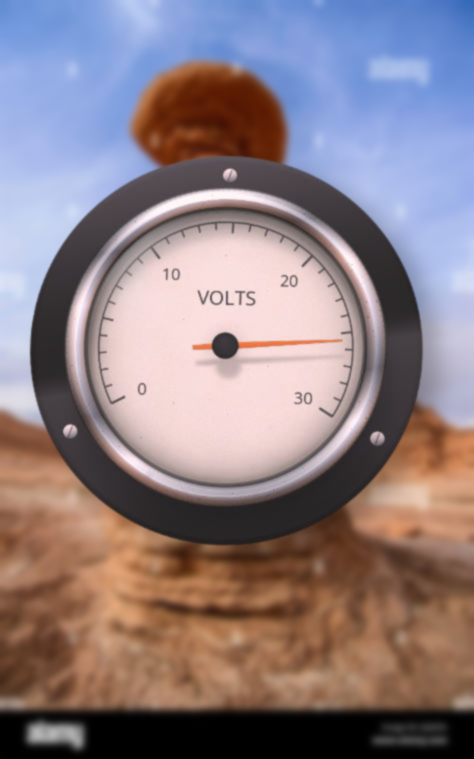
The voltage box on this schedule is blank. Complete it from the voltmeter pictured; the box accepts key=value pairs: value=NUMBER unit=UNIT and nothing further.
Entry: value=25.5 unit=V
